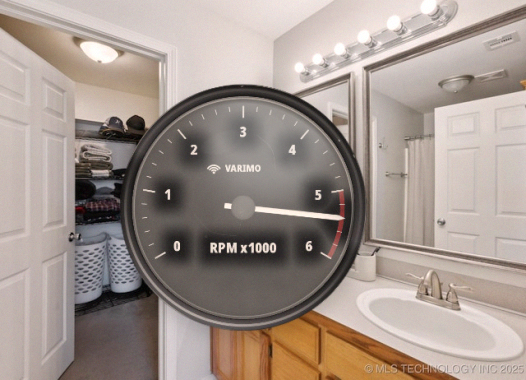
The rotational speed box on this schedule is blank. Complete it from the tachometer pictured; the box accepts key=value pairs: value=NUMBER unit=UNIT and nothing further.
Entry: value=5400 unit=rpm
